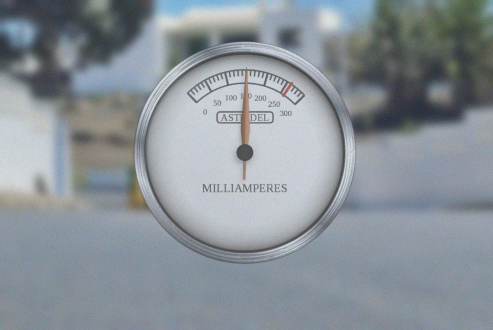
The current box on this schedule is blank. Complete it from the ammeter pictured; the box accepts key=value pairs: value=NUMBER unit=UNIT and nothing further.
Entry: value=150 unit=mA
